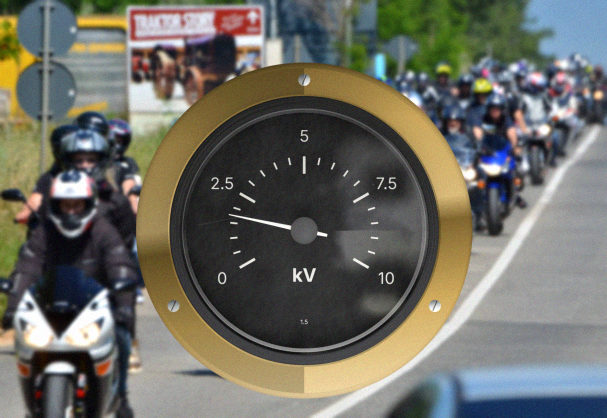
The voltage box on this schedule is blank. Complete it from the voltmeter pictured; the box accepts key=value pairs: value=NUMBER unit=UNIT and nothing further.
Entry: value=1.75 unit=kV
